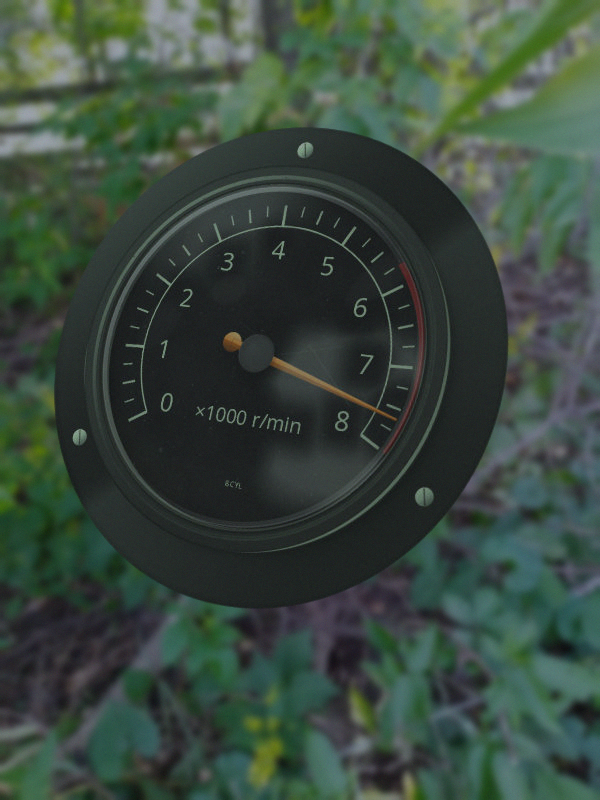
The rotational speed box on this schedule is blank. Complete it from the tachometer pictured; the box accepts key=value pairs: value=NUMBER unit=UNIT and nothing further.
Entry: value=7625 unit=rpm
